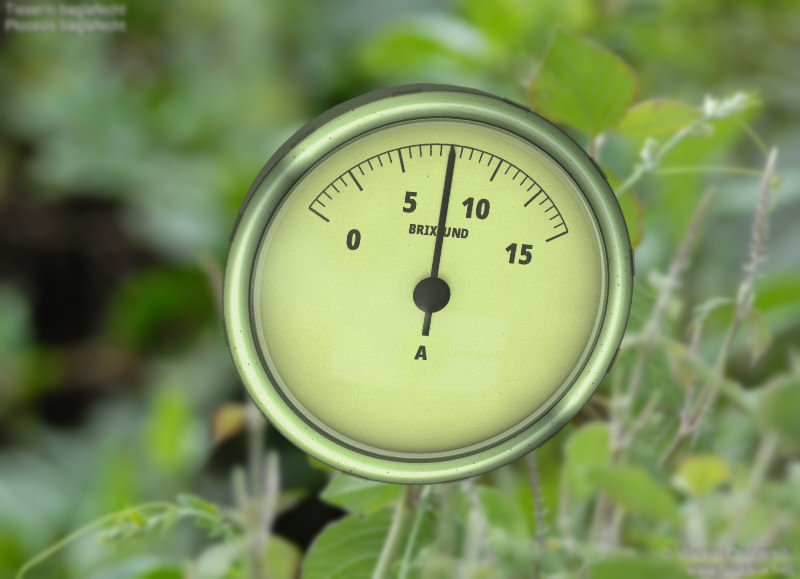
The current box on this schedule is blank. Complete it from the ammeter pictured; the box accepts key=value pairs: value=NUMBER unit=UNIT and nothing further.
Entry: value=7.5 unit=A
